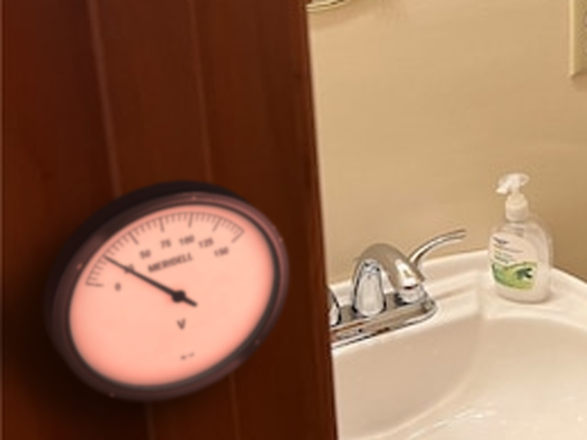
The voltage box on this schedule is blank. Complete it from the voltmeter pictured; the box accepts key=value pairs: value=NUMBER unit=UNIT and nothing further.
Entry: value=25 unit=V
